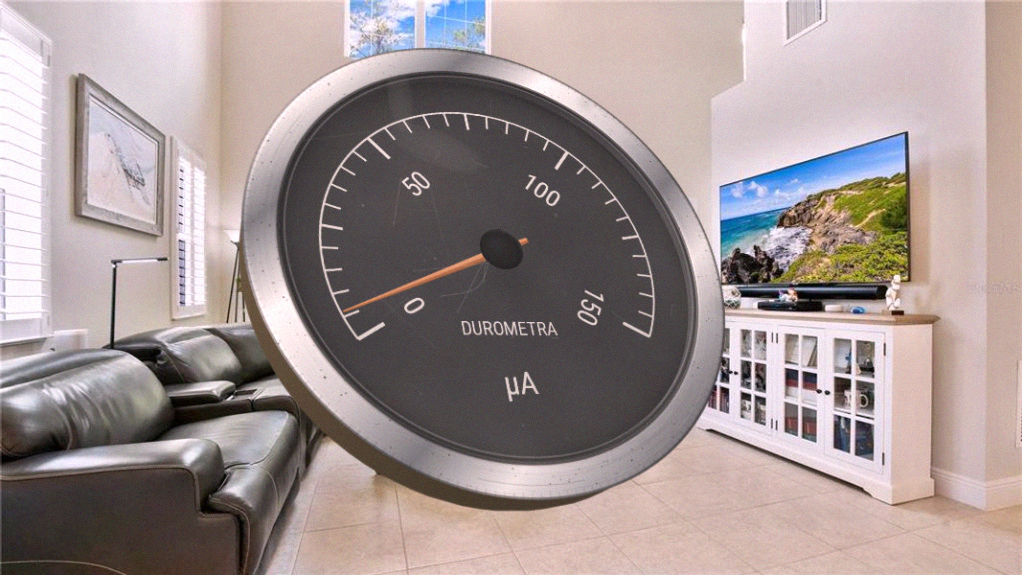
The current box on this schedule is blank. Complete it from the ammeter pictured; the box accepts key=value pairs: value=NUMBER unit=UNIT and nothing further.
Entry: value=5 unit=µA
